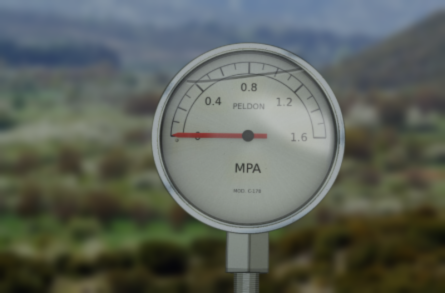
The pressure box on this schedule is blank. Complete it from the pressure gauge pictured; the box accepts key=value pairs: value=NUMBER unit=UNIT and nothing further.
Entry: value=0 unit=MPa
